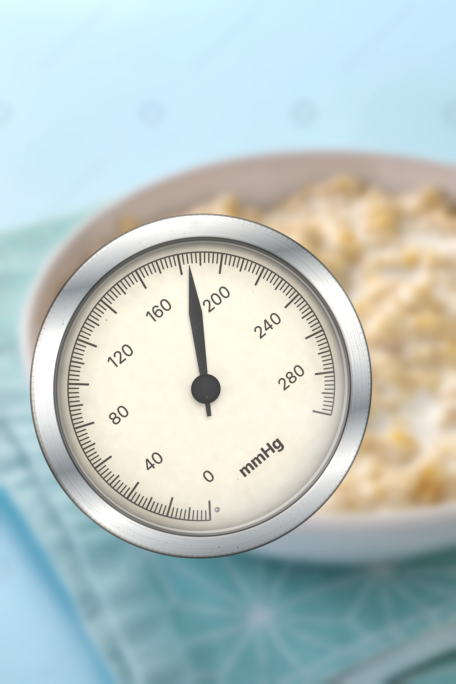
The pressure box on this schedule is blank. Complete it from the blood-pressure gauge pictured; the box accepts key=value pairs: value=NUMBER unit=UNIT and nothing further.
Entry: value=184 unit=mmHg
